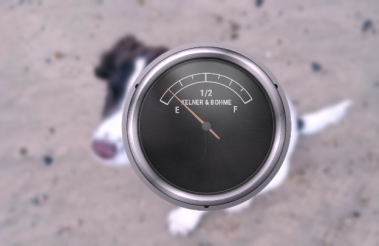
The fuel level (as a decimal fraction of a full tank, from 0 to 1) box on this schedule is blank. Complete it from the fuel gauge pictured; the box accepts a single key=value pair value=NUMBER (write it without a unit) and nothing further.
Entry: value=0.125
